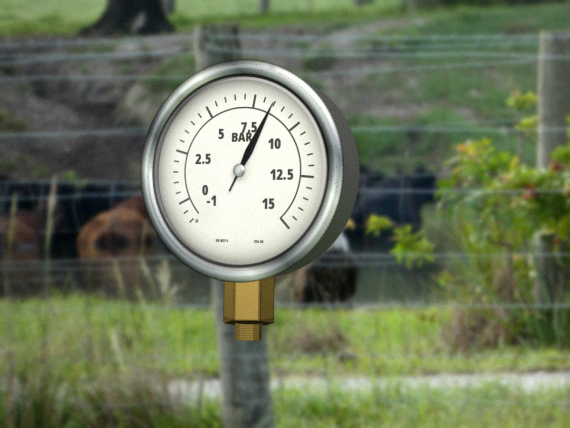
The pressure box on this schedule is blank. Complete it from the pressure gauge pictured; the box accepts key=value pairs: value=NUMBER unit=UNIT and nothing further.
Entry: value=8.5 unit=bar
